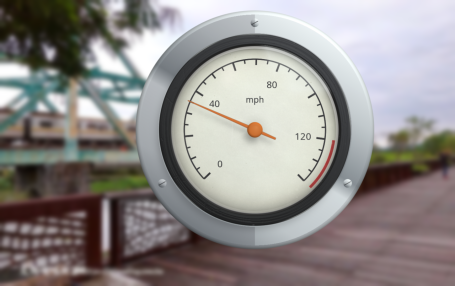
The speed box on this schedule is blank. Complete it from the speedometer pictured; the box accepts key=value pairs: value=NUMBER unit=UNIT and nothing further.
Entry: value=35 unit=mph
